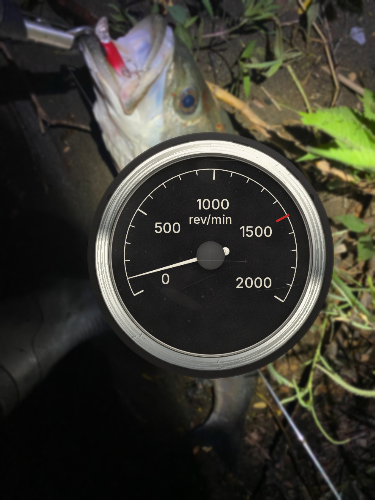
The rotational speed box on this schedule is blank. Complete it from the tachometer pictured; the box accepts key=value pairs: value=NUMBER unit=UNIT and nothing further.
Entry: value=100 unit=rpm
